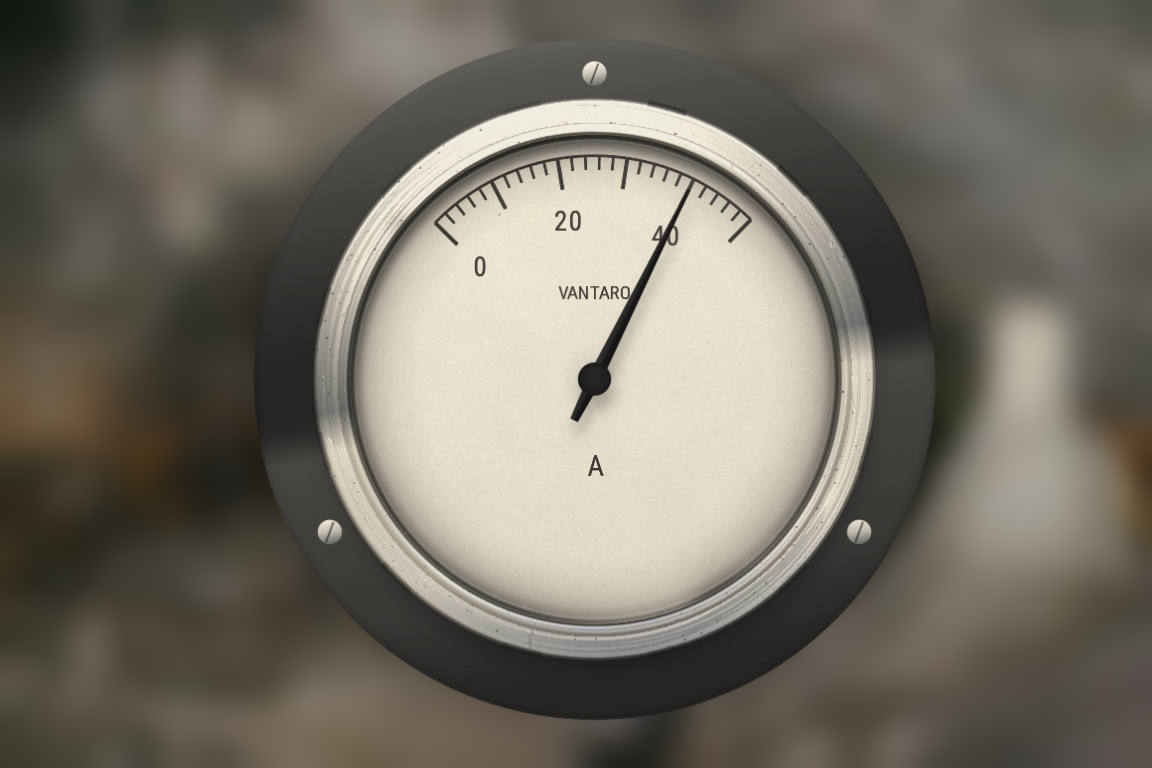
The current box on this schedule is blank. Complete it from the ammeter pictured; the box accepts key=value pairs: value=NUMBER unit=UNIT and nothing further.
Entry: value=40 unit=A
